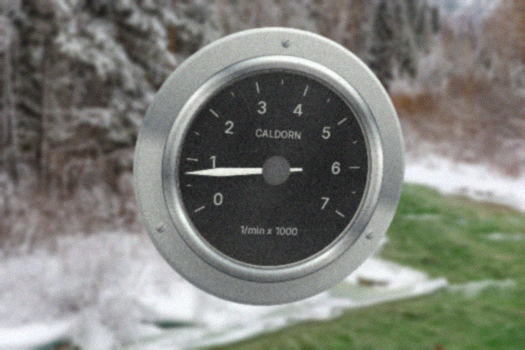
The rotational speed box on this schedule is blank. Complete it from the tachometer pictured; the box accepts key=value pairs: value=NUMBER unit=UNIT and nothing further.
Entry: value=750 unit=rpm
